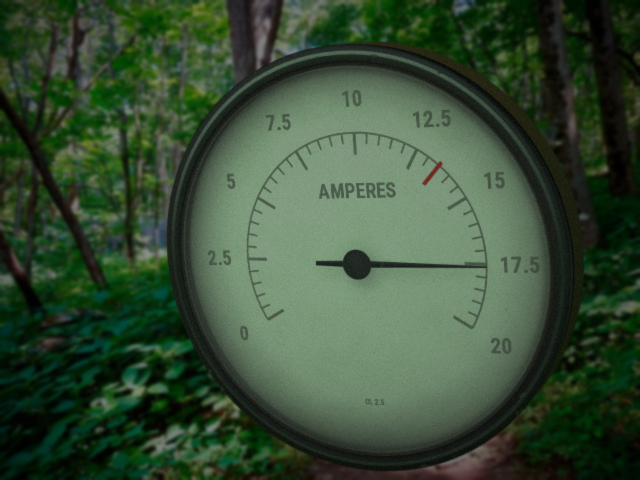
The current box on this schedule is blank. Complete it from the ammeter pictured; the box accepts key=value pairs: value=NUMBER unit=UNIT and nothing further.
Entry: value=17.5 unit=A
